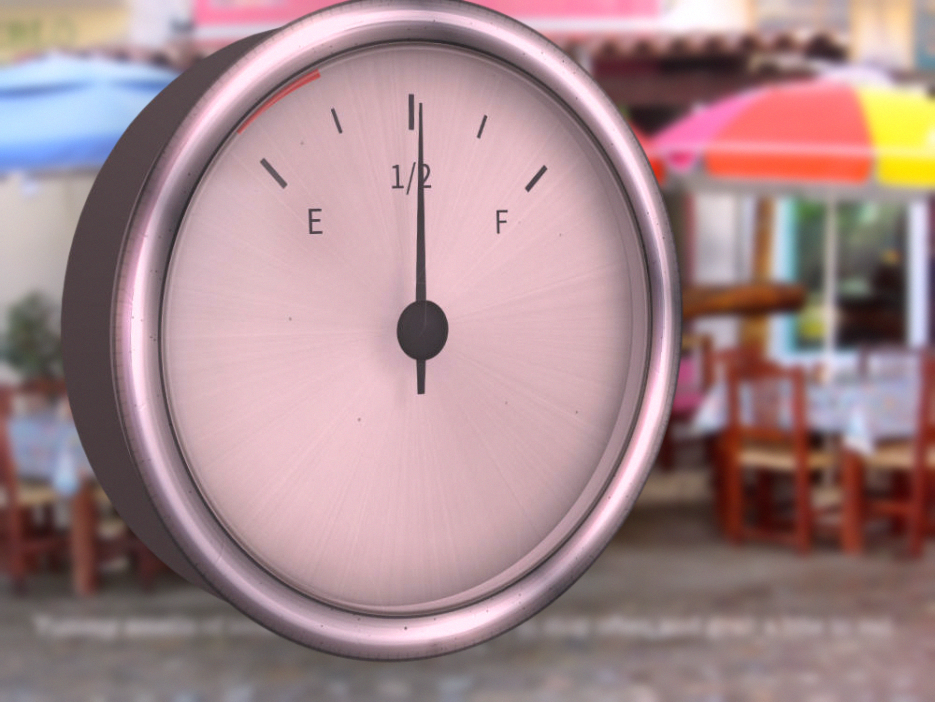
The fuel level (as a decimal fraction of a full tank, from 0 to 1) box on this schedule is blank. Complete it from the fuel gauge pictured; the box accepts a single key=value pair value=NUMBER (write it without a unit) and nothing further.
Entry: value=0.5
